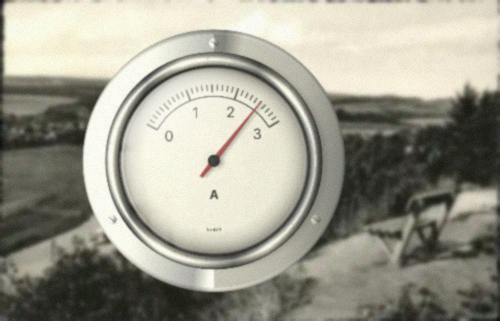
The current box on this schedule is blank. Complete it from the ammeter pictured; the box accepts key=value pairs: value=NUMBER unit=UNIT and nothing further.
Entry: value=2.5 unit=A
